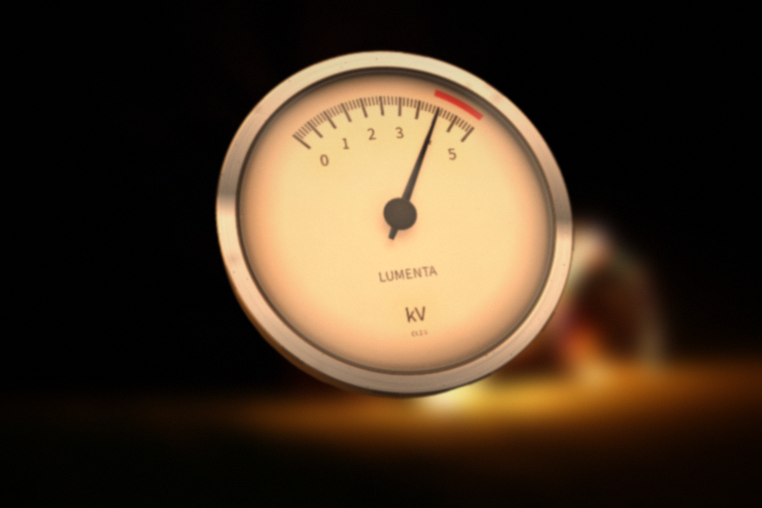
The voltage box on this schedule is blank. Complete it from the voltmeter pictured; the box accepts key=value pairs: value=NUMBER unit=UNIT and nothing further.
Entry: value=4 unit=kV
